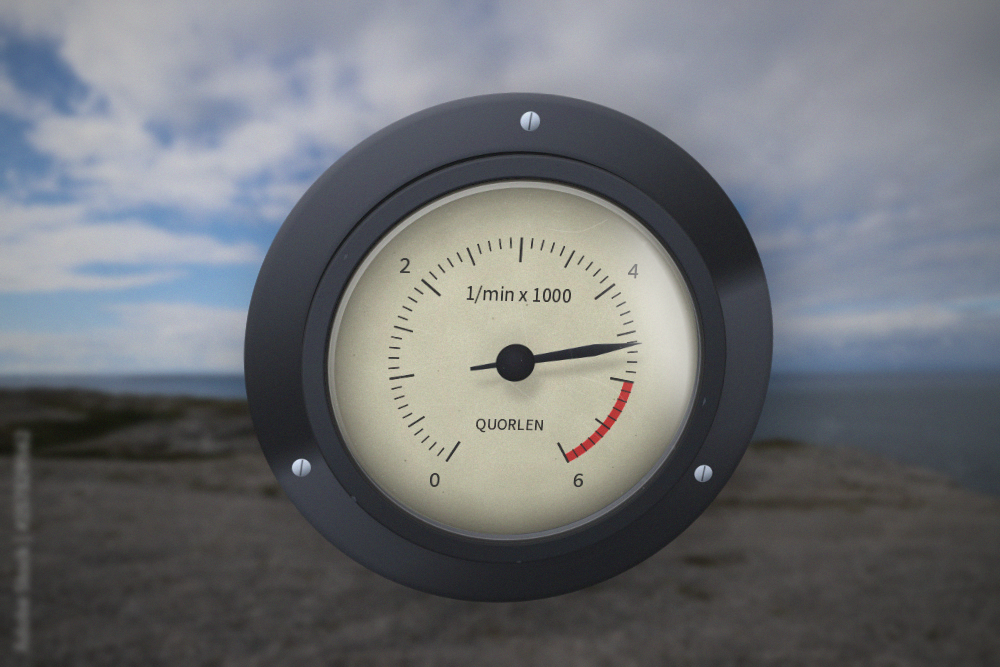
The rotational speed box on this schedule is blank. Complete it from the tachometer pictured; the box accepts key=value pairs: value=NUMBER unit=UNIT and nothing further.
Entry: value=4600 unit=rpm
